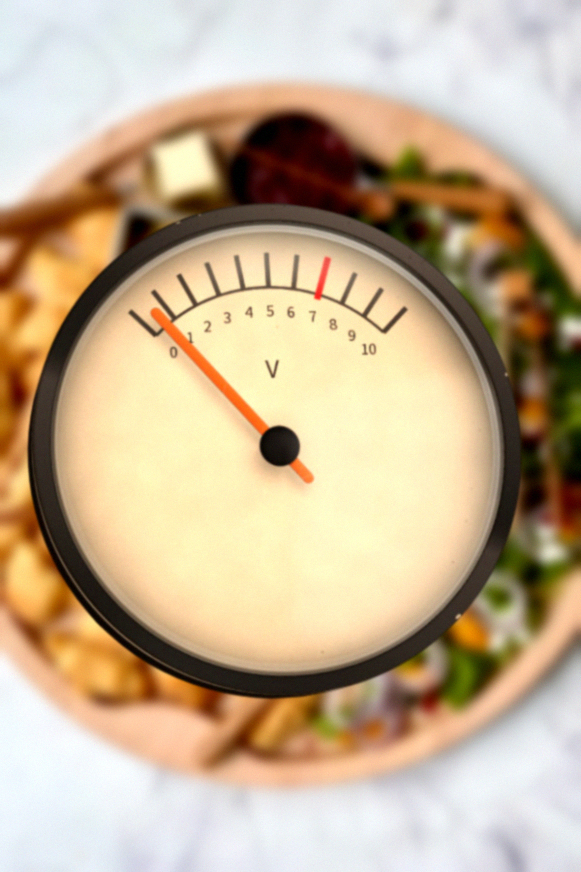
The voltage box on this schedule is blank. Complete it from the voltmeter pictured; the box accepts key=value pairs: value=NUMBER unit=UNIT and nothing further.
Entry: value=0.5 unit=V
